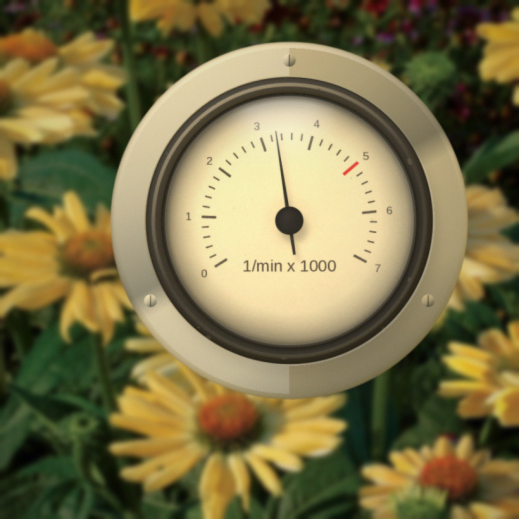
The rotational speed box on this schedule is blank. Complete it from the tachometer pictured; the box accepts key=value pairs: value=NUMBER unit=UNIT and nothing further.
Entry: value=3300 unit=rpm
